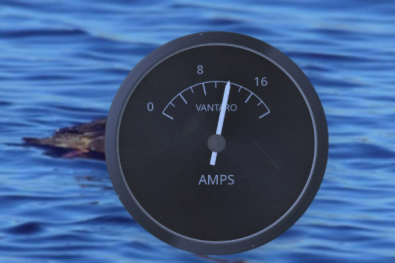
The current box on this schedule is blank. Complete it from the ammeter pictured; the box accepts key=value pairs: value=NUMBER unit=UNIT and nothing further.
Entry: value=12 unit=A
